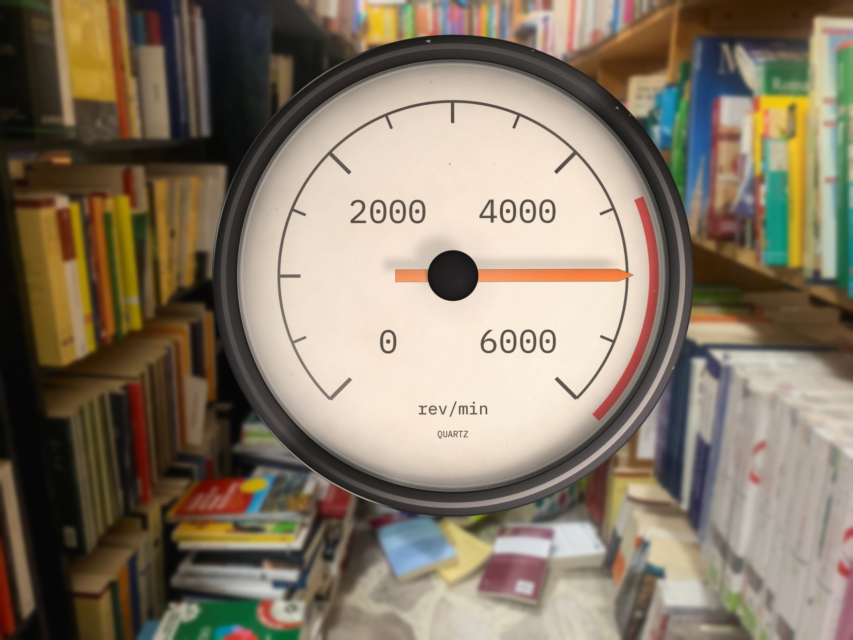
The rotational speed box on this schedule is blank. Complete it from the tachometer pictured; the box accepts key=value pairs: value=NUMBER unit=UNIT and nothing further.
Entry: value=5000 unit=rpm
